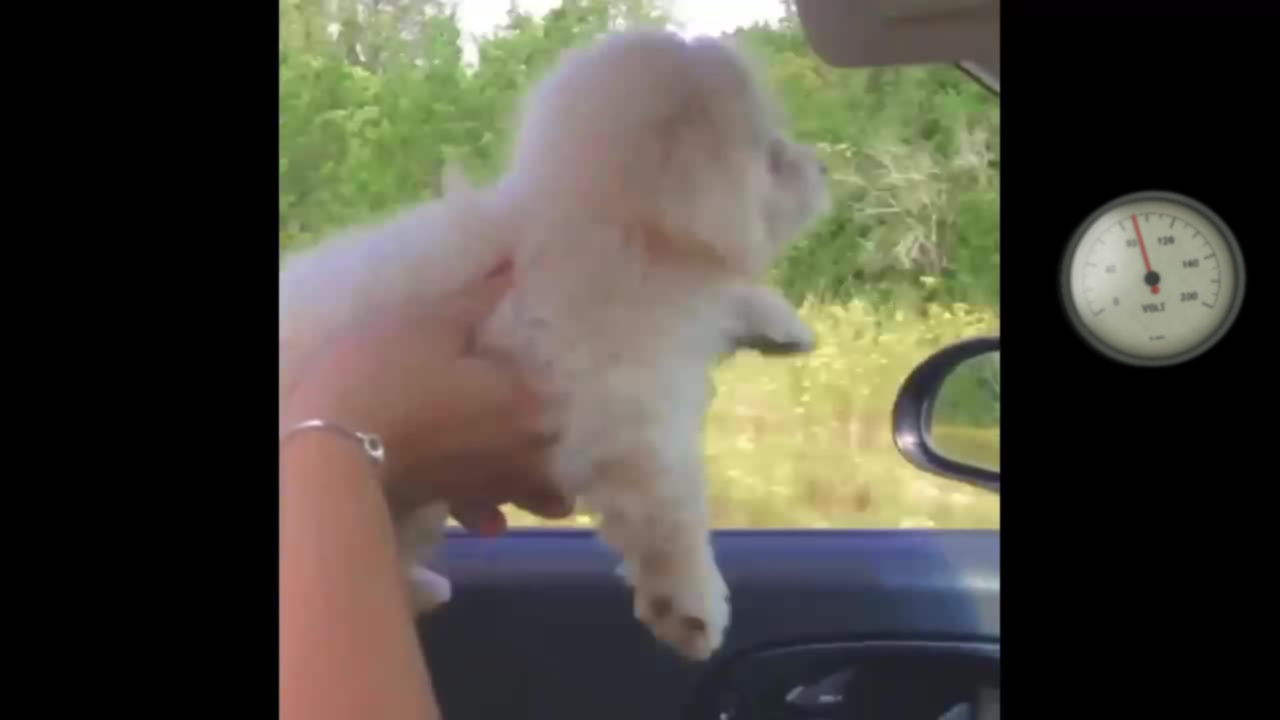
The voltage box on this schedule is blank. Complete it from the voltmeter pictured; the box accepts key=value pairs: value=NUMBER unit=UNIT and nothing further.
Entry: value=90 unit=V
